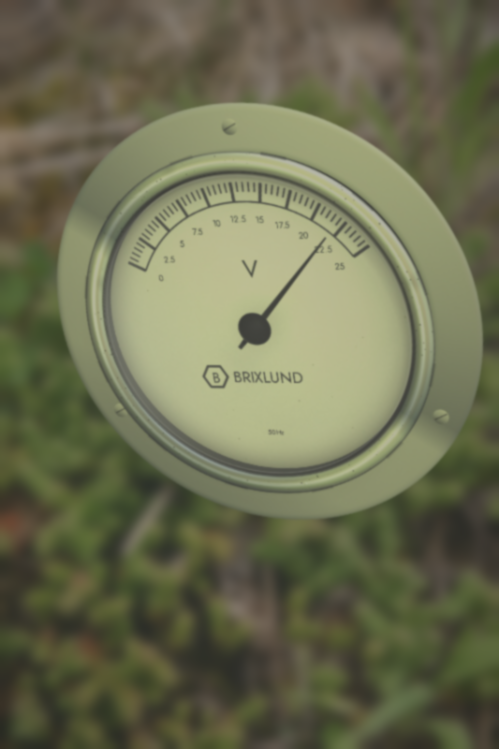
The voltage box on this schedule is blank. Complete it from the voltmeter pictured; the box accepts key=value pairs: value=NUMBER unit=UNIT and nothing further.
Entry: value=22 unit=V
